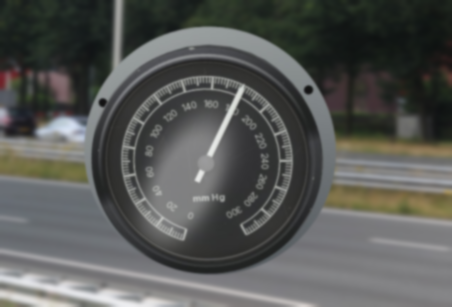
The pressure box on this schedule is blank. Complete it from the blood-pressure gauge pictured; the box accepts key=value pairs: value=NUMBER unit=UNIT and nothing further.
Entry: value=180 unit=mmHg
